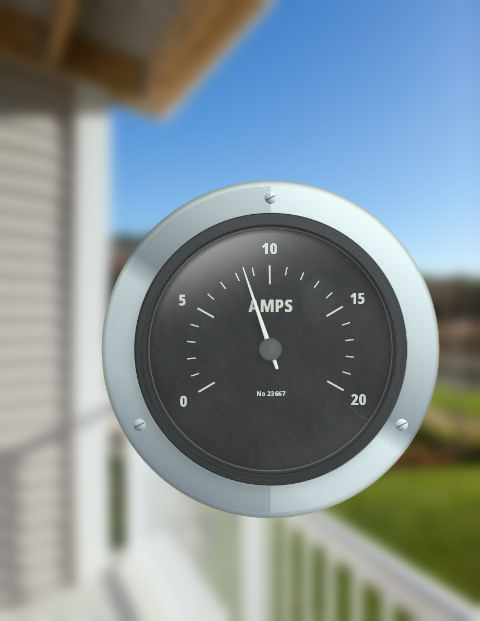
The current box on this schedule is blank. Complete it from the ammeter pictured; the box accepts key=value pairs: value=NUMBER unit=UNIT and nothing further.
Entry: value=8.5 unit=A
